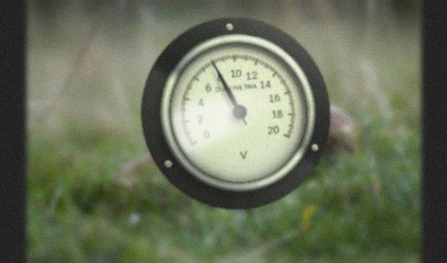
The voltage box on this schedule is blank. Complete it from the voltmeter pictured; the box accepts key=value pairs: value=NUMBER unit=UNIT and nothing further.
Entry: value=8 unit=V
